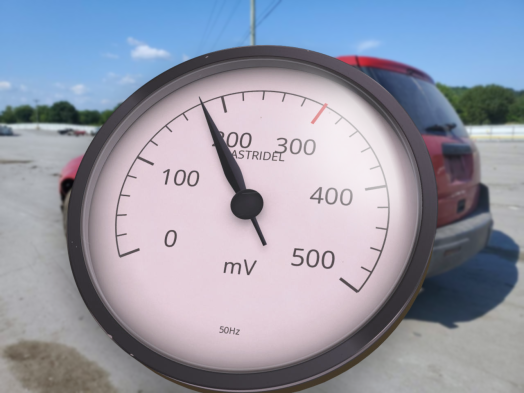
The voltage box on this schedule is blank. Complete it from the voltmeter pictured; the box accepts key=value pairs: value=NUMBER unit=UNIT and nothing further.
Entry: value=180 unit=mV
